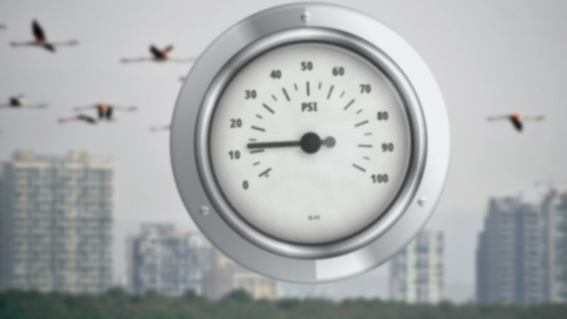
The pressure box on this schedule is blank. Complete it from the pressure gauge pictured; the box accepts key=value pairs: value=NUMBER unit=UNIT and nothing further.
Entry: value=12.5 unit=psi
